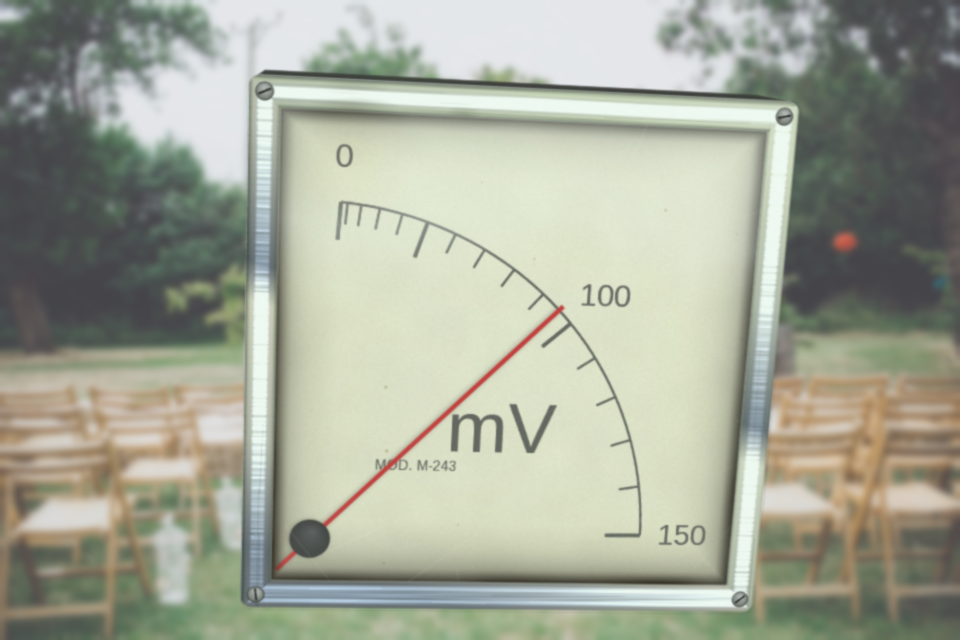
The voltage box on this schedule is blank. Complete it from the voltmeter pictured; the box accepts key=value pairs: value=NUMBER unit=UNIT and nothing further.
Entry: value=95 unit=mV
